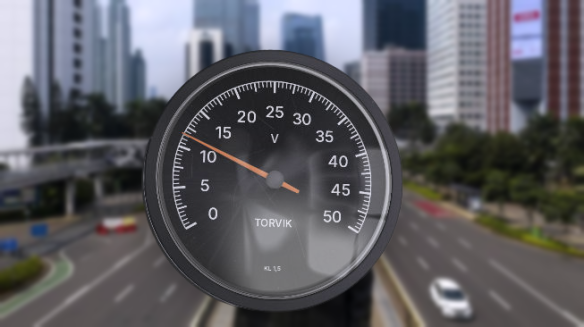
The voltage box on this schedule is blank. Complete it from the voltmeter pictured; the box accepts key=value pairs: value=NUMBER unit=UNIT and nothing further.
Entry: value=11.5 unit=V
